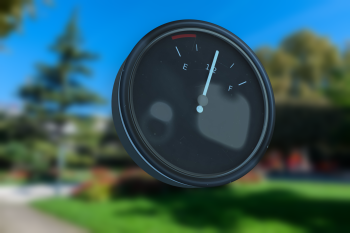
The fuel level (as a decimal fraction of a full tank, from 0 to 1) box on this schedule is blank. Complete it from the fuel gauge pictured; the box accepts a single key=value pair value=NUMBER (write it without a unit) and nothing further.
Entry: value=0.5
